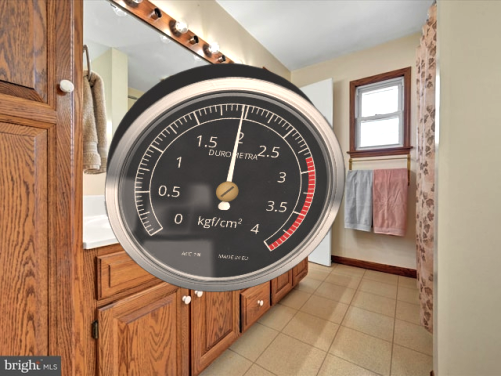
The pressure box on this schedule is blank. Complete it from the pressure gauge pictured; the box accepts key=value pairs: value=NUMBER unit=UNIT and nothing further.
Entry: value=1.95 unit=kg/cm²
